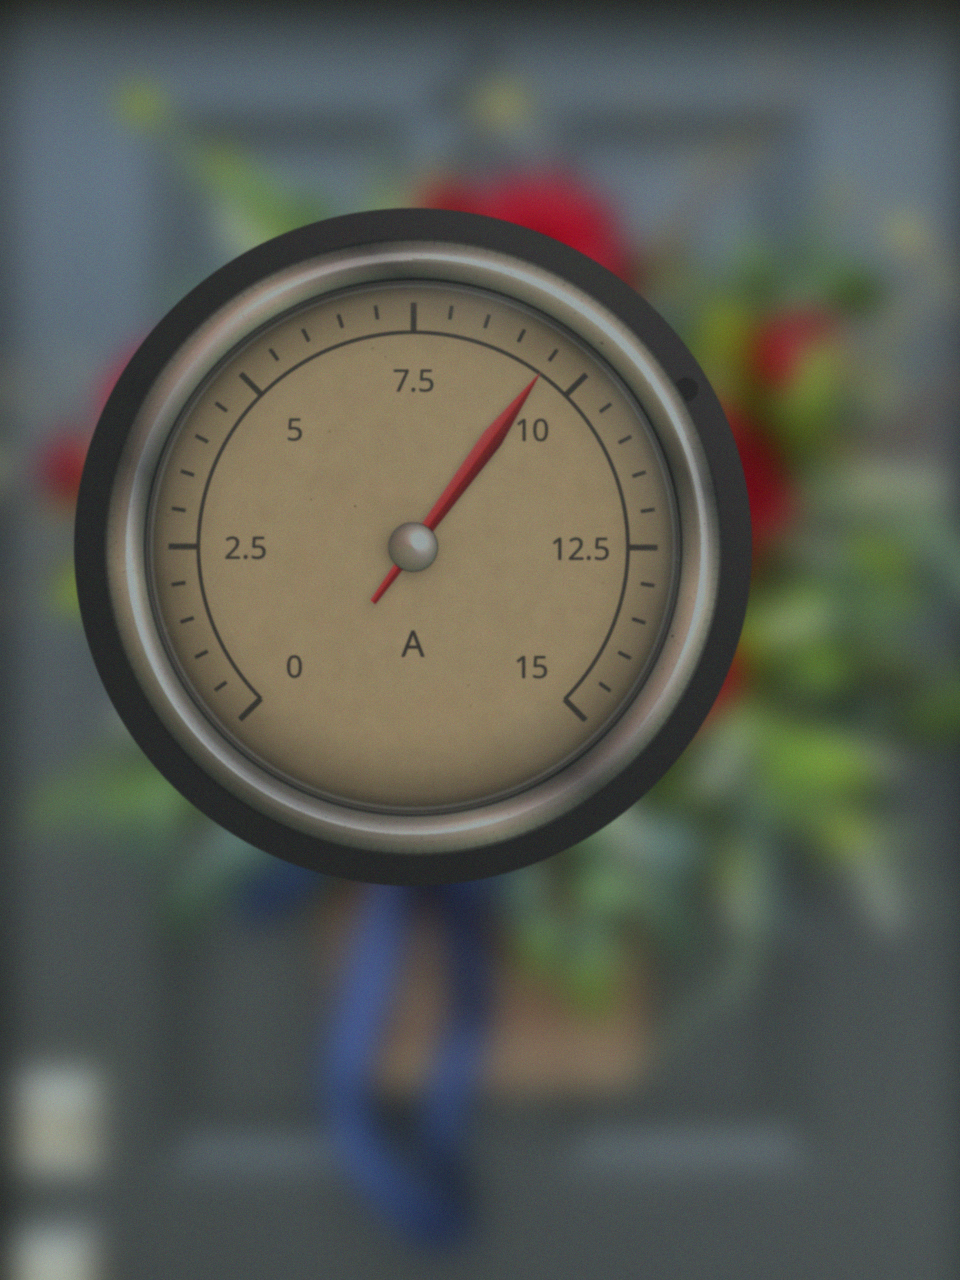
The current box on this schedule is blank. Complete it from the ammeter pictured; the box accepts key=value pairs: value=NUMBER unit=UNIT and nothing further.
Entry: value=9.5 unit=A
